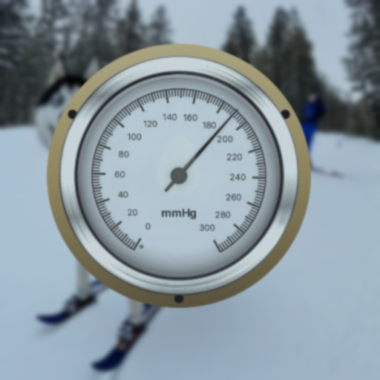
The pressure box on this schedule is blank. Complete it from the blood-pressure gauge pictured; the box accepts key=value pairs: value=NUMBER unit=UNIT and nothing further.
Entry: value=190 unit=mmHg
